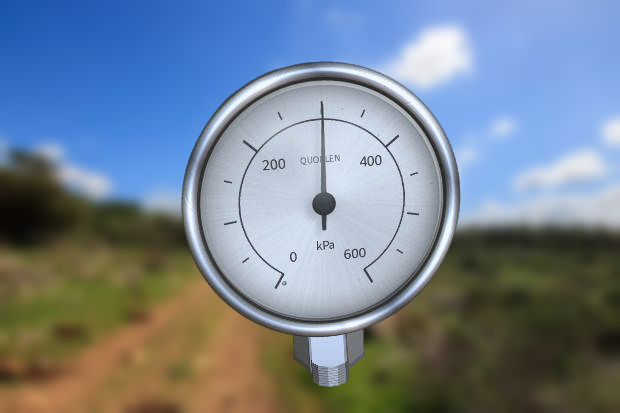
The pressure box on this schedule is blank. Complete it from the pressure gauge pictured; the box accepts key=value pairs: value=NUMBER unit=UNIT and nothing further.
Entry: value=300 unit=kPa
